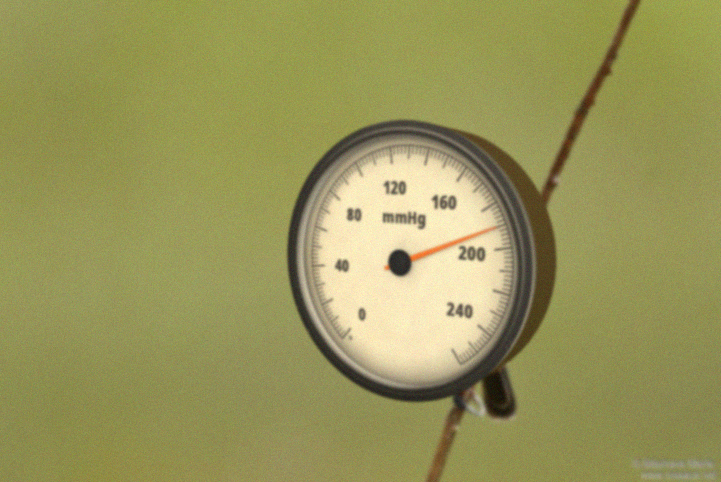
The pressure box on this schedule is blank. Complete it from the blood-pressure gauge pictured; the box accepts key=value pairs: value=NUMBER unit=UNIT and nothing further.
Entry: value=190 unit=mmHg
